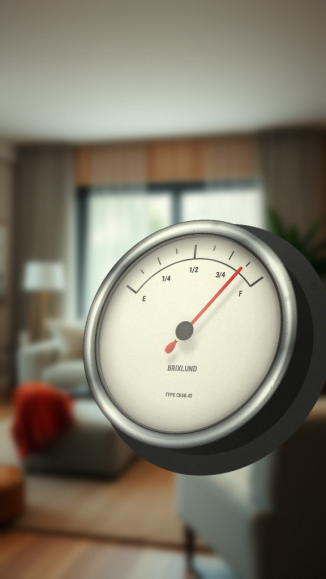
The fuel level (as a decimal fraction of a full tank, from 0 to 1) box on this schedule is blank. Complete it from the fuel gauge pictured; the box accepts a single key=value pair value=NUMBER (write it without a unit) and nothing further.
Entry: value=0.875
